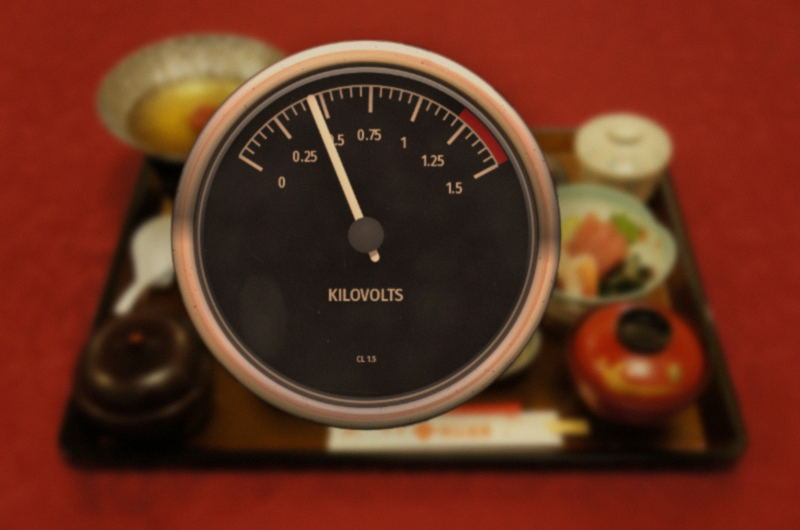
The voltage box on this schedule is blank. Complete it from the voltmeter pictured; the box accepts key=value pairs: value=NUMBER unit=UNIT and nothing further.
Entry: value=0.45 unit=kV
